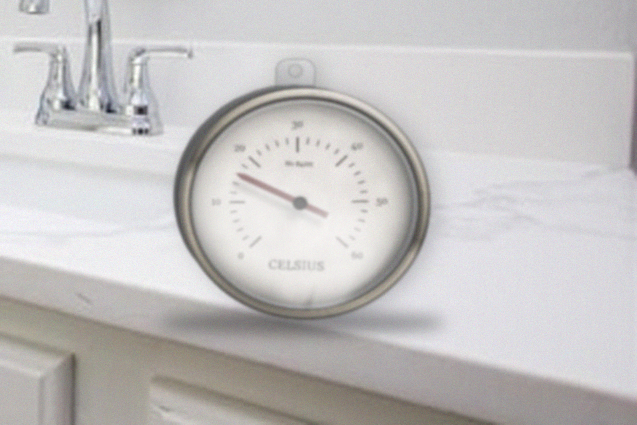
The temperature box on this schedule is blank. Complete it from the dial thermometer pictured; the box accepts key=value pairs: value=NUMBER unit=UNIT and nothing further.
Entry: value=16 unit=°C
